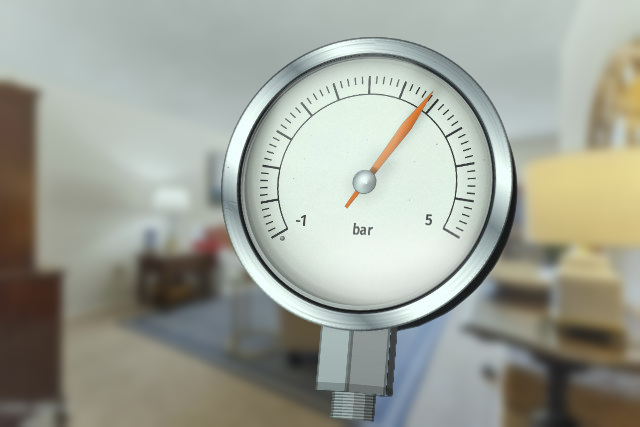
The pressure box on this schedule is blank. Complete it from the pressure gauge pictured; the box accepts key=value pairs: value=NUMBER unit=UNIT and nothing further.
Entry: value=2.9 unit=bar
